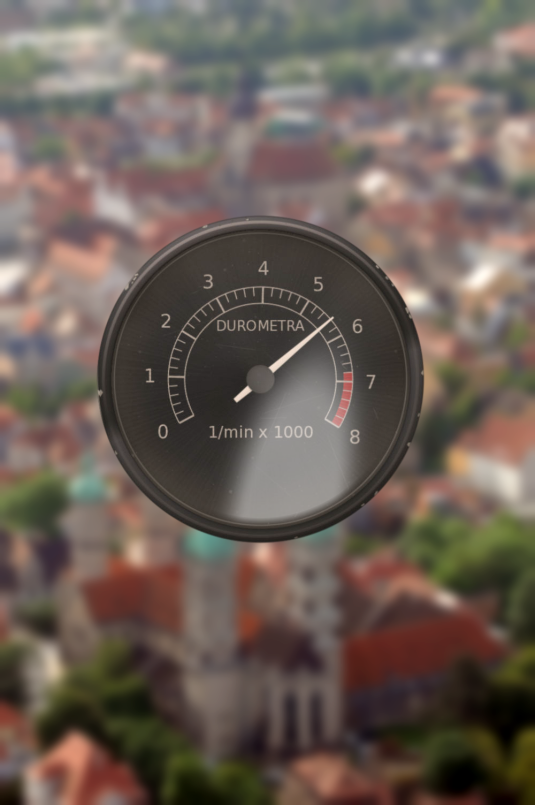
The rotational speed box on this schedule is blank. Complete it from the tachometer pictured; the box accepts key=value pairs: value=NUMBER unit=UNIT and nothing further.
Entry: value=5600 unit=rpm
